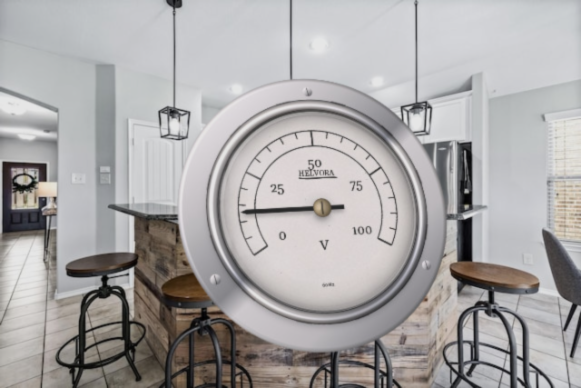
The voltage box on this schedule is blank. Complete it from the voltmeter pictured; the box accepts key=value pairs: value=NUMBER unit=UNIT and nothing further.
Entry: value=12.5 unit=V
